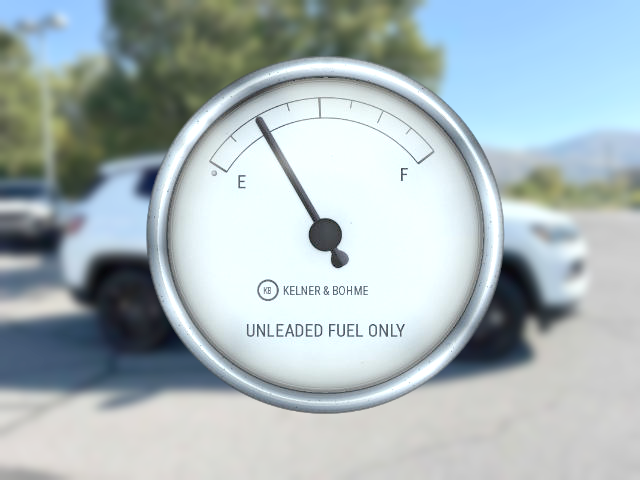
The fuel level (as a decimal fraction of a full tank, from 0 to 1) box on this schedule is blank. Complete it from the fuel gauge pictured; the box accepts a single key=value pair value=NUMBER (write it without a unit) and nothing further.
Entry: value=0.25
